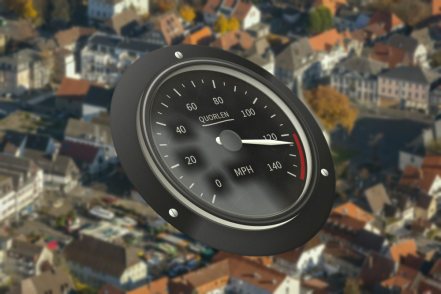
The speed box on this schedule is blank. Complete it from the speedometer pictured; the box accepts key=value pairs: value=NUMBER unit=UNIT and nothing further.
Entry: value=125 unit=mph
